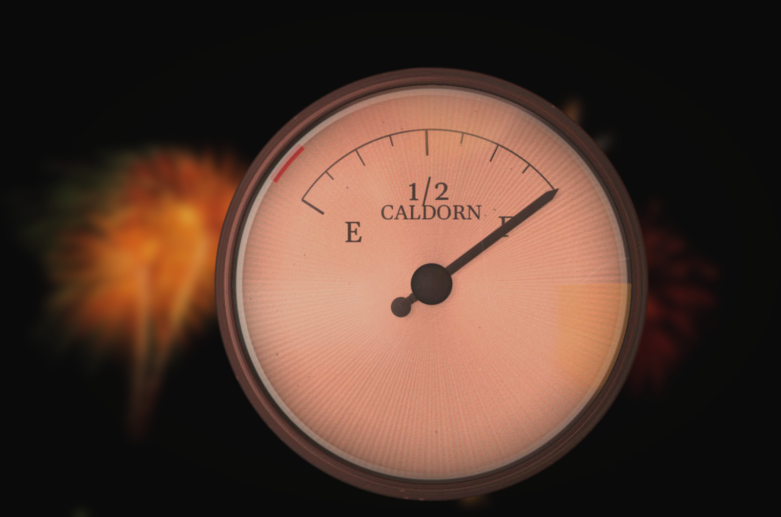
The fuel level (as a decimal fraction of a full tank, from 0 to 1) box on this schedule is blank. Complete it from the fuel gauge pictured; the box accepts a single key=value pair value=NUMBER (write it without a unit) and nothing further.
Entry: value=1
